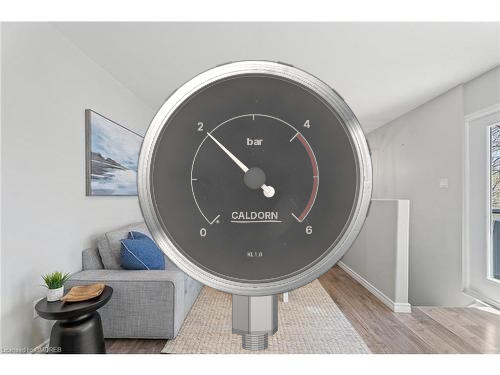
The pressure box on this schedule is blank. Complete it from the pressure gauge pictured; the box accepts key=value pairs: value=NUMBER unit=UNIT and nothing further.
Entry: value=2 unit=bar
